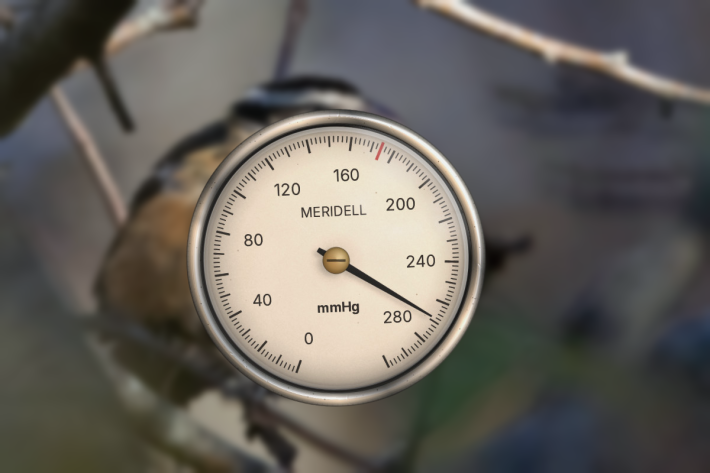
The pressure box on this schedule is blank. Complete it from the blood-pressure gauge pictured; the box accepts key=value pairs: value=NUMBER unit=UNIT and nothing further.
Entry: value=268 unit=mmHg
